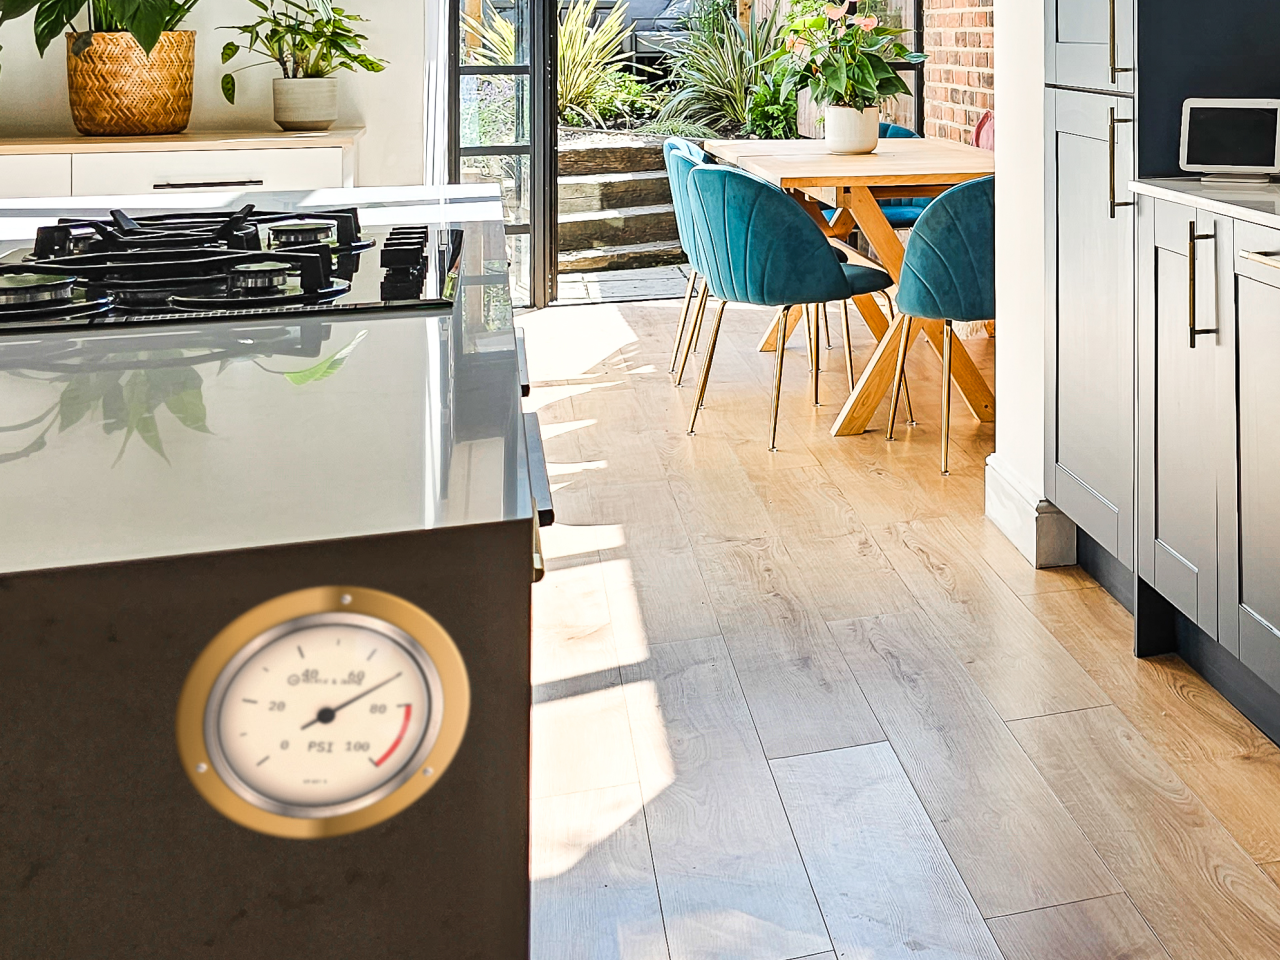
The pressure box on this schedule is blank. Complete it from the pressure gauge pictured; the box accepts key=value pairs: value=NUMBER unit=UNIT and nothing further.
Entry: value=70 unit=psi
